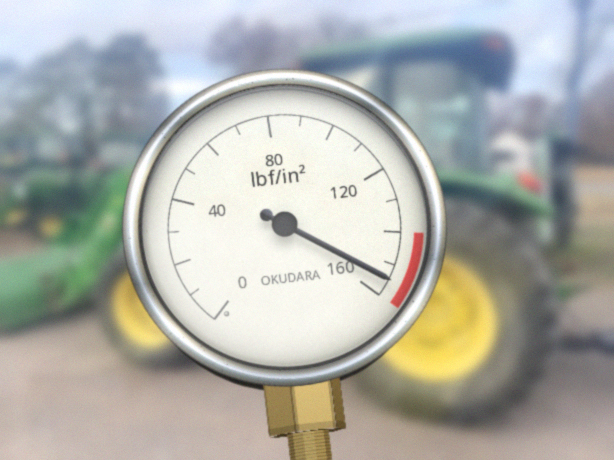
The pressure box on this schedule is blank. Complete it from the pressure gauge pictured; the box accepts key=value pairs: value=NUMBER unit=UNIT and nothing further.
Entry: value=155 unit=psi
